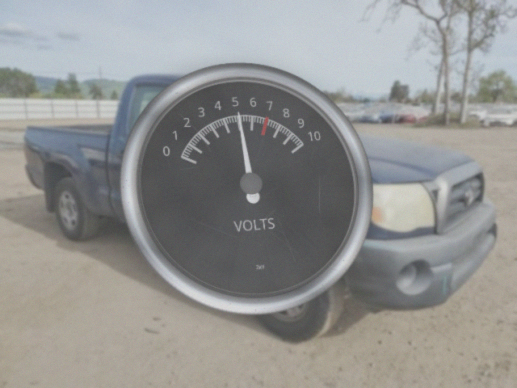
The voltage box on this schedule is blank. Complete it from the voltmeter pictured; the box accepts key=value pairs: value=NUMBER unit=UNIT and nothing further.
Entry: value=5 unit=V
